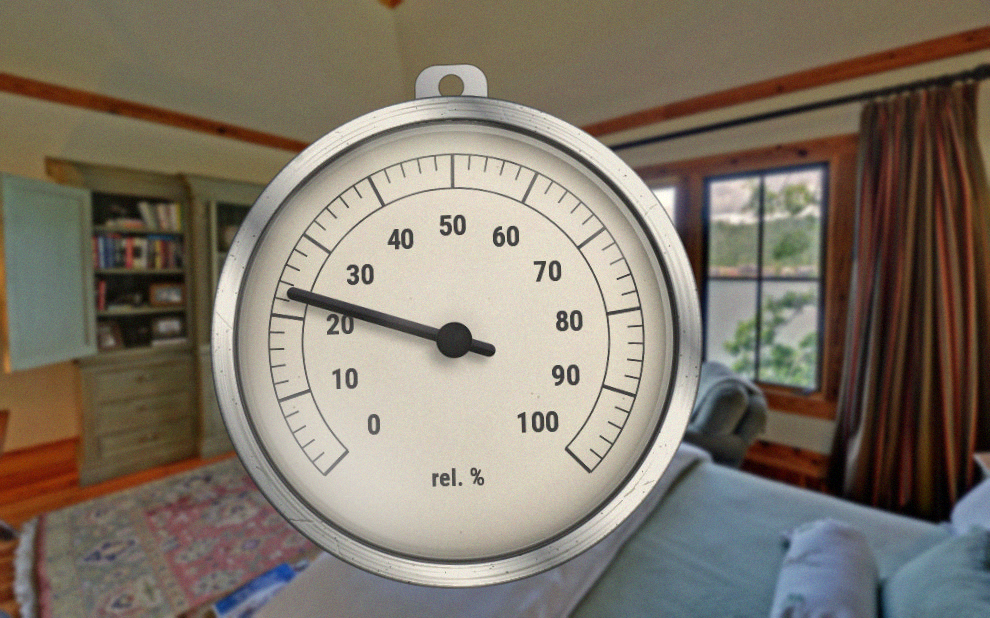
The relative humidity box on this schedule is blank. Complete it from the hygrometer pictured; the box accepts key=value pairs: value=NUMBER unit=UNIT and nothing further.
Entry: value=23 unit=%
